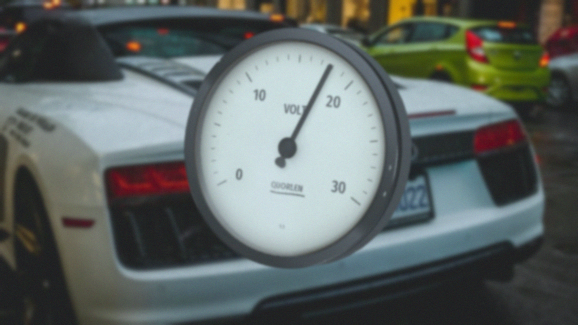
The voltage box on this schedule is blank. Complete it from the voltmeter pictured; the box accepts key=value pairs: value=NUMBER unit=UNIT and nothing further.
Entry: value=18 unit=V
